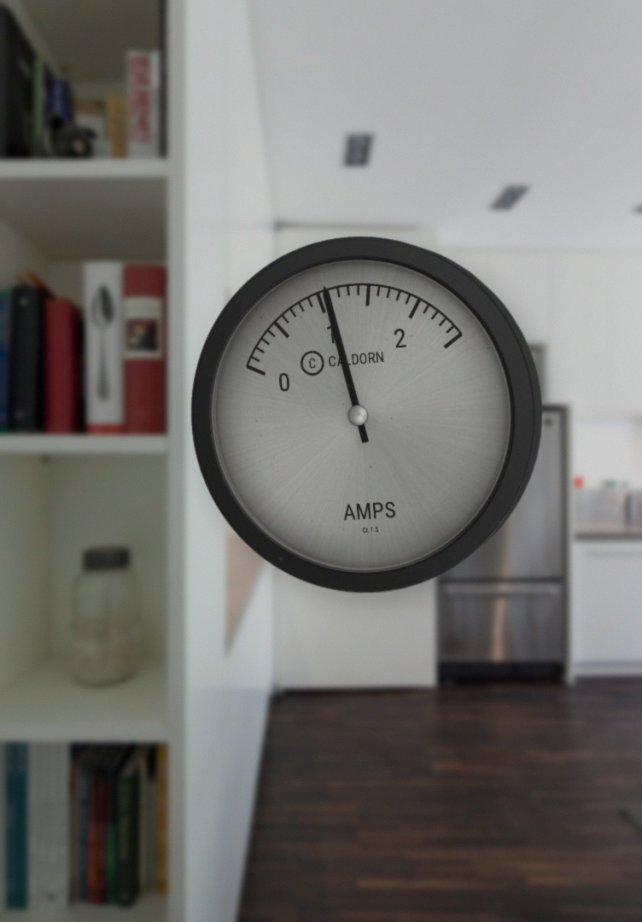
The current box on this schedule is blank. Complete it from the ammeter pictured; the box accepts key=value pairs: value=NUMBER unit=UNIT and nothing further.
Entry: value=1.1 unit=A
